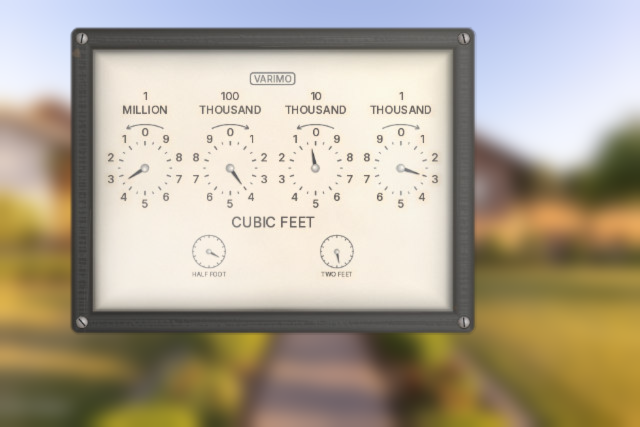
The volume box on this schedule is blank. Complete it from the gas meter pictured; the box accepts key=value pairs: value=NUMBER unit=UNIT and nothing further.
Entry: value=340300 unit=ft³
